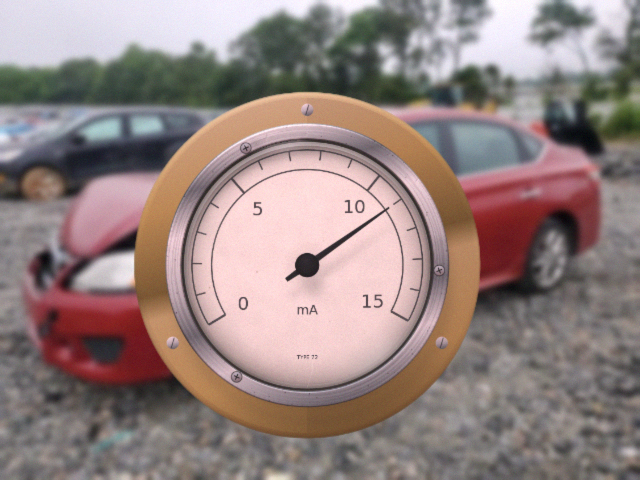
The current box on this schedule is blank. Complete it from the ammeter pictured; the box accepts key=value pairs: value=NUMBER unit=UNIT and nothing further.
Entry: value=11 unit=mA
